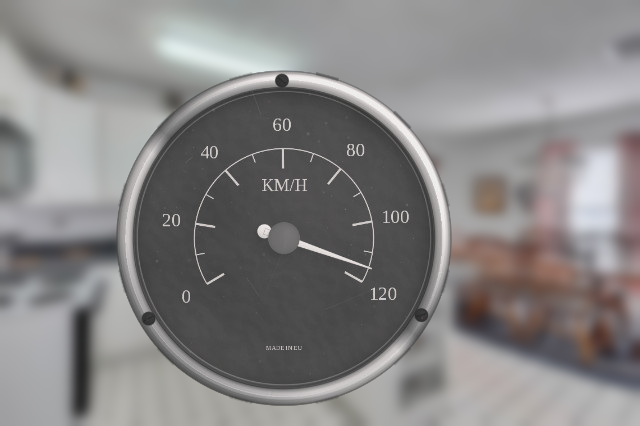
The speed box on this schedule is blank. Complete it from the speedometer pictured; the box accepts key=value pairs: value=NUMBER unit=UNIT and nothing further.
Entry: value=115 unit=km/h
